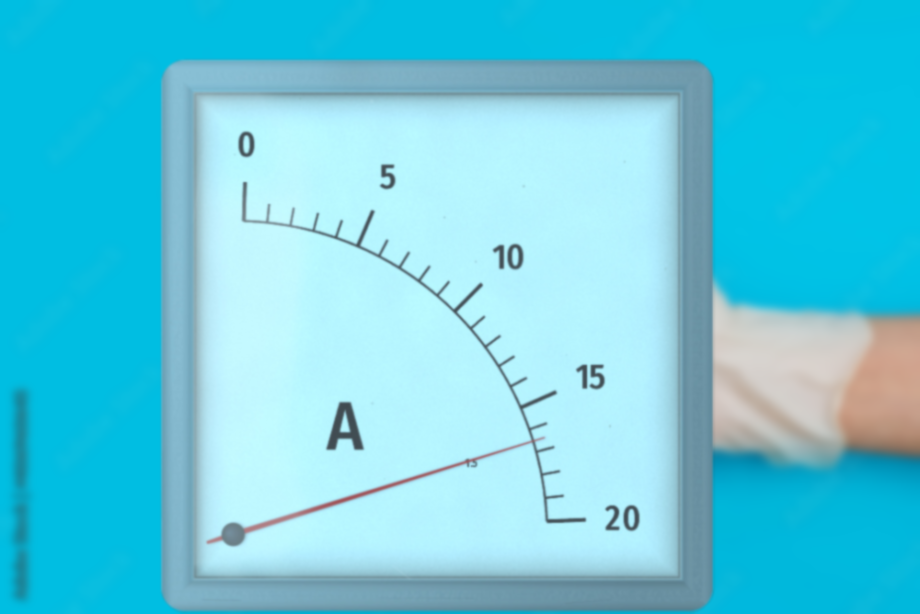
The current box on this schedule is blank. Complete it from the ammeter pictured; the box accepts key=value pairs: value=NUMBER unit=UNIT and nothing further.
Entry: value=16.5 unit=A
